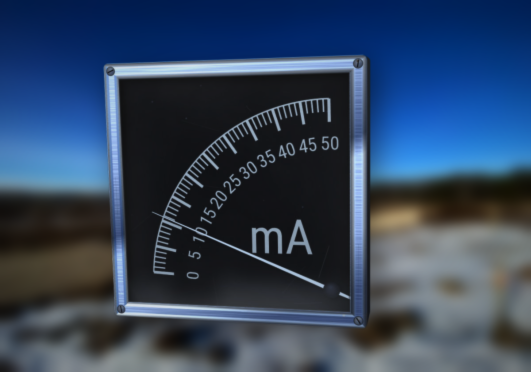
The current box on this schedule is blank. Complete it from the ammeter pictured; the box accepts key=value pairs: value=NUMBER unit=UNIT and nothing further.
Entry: value=11 unit=mA
